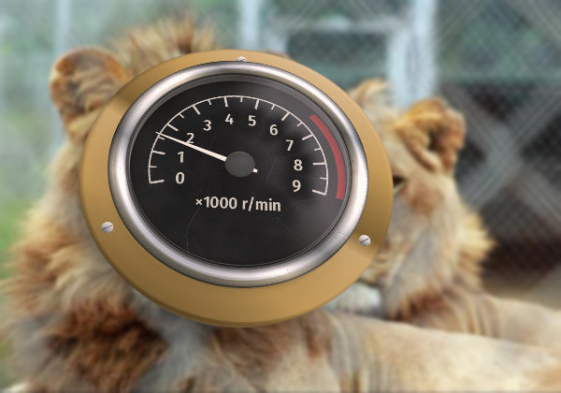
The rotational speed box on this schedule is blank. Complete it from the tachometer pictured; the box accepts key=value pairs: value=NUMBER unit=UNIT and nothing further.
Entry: value=1500 unit=rpm
